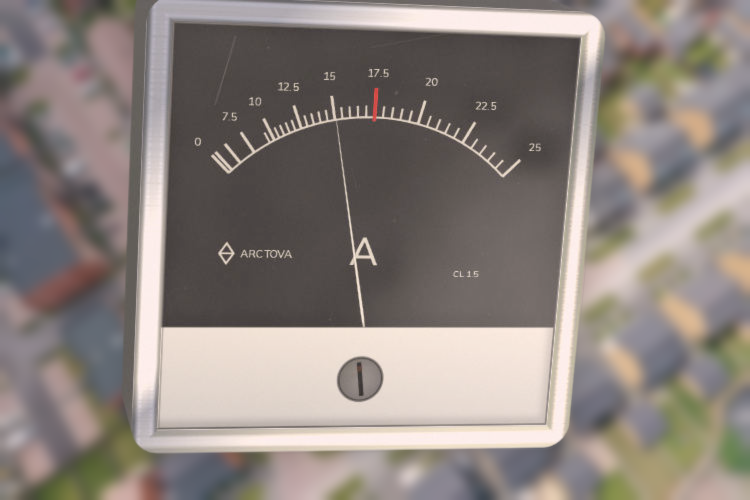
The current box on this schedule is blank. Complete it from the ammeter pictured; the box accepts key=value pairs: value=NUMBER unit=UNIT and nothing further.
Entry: value=15 unit=A
